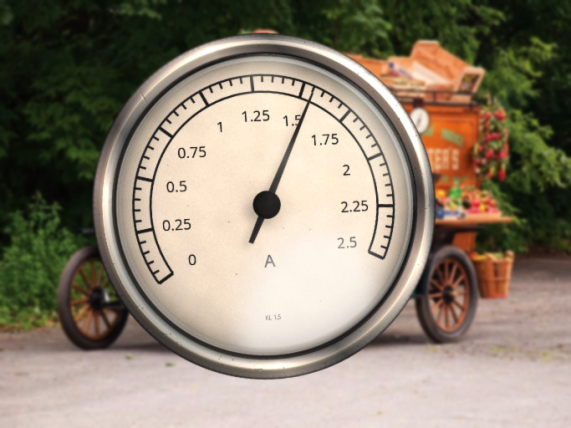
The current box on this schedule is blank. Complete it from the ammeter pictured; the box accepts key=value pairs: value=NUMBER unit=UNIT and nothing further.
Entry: value=1.55 unit=A
